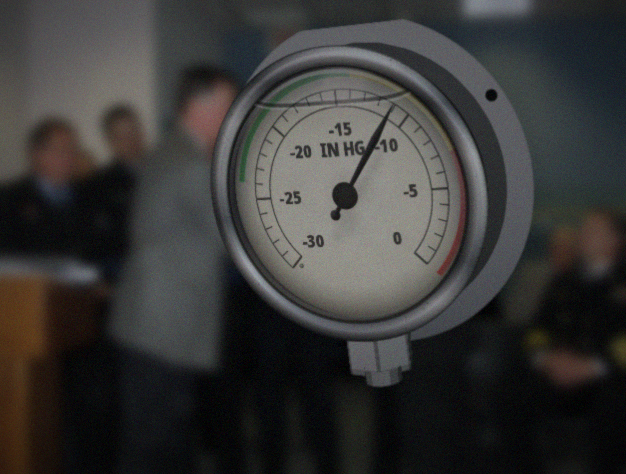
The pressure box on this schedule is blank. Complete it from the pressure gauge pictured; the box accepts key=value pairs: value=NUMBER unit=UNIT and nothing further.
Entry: value=-11 unit=inHg
